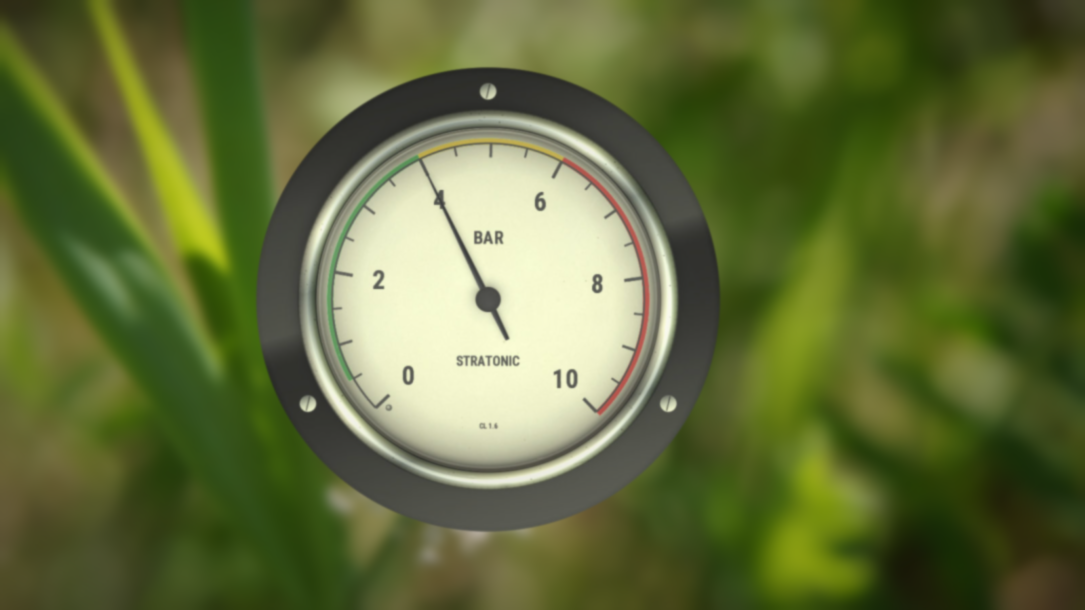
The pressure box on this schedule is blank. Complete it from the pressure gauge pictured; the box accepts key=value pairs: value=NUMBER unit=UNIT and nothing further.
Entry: value=4 unit=bar
